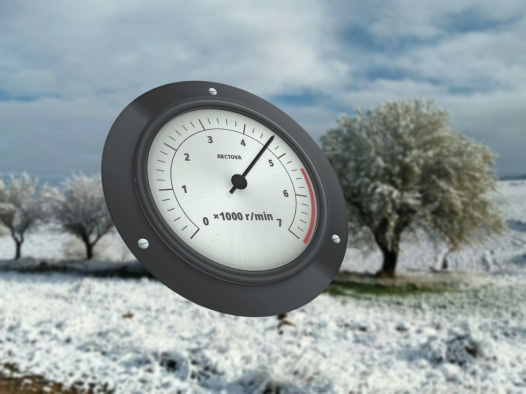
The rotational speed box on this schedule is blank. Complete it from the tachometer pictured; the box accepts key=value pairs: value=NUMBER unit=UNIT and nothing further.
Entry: value=4600 unit=rpm
